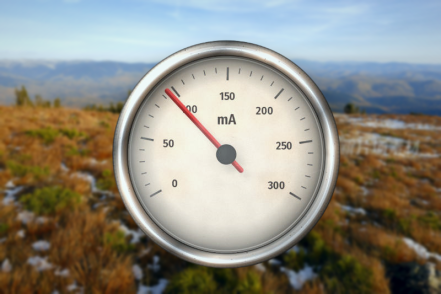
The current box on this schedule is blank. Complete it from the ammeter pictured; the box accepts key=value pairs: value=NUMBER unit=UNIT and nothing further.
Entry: value=95 unit=mA
